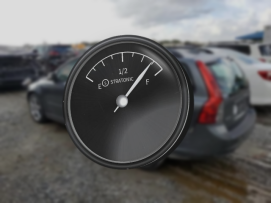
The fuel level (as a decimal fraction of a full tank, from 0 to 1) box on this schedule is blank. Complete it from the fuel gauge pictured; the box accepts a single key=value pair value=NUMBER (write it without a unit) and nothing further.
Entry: value=0.875
